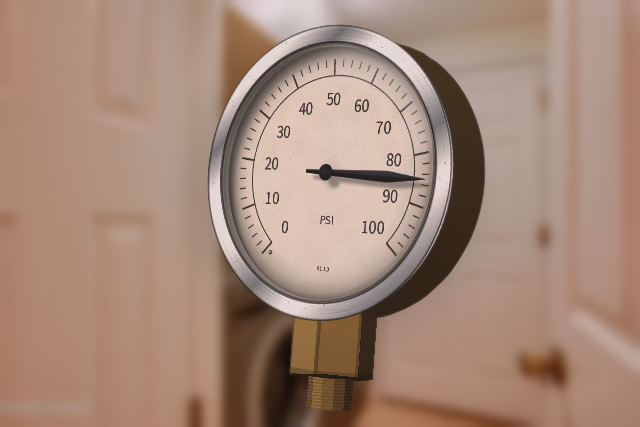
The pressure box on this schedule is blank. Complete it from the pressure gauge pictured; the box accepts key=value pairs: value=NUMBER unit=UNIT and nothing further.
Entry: value=85 unit=psi
